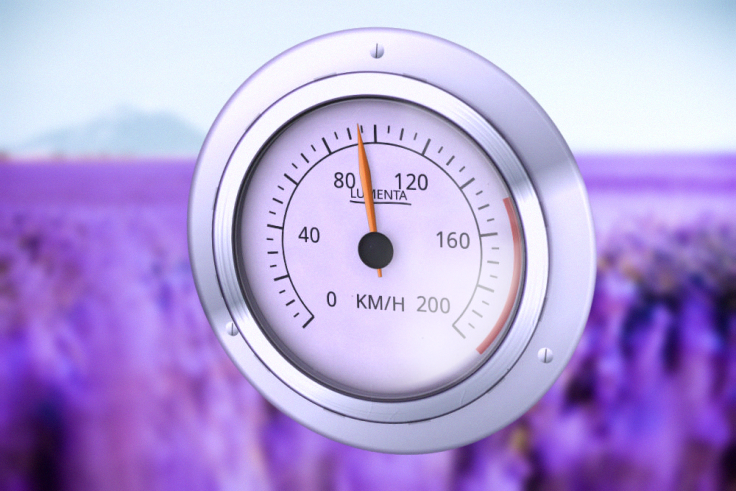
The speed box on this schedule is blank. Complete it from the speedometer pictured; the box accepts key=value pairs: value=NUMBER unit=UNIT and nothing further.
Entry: value=95 unit=km/h
